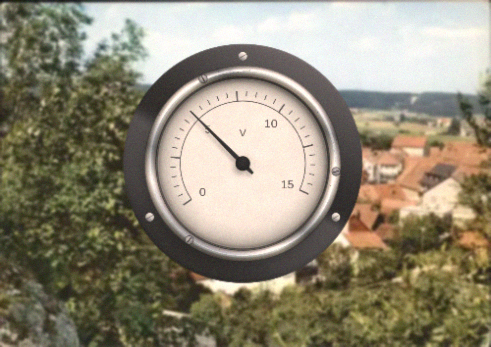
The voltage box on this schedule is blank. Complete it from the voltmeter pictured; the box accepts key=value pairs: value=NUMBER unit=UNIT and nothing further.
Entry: value=5 unit=V
